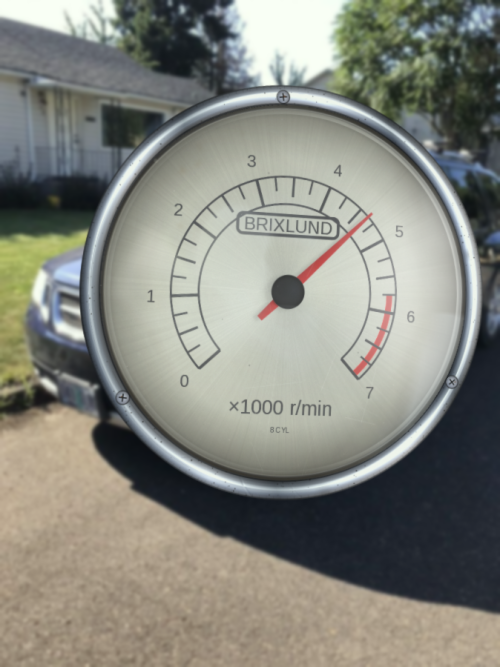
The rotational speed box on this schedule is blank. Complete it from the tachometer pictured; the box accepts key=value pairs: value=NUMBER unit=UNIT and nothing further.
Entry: value=4625 unit=rpm
